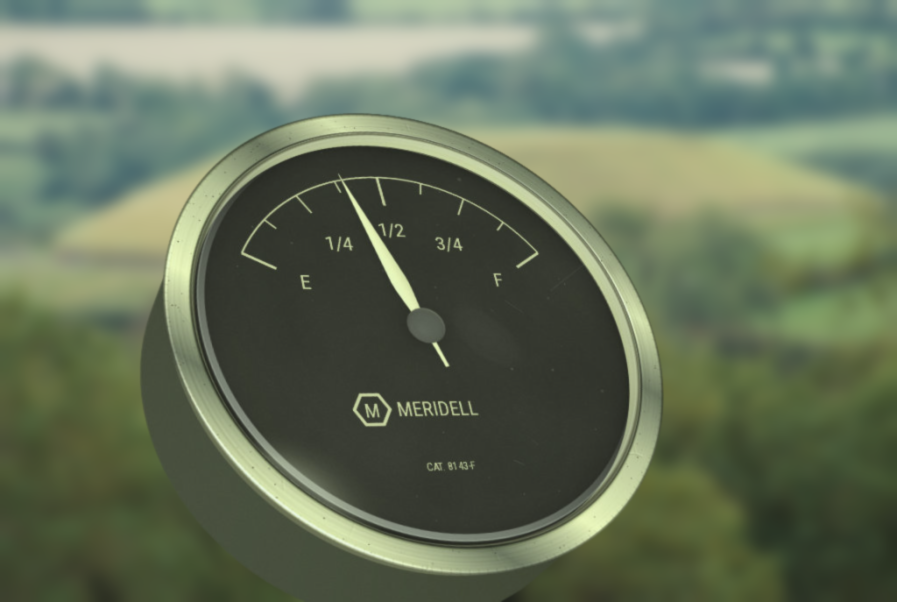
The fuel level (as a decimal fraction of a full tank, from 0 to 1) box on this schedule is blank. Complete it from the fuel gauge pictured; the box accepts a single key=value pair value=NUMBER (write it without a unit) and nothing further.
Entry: value=0.375
